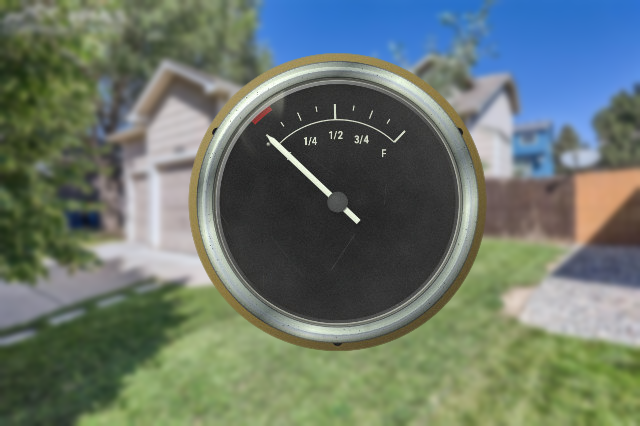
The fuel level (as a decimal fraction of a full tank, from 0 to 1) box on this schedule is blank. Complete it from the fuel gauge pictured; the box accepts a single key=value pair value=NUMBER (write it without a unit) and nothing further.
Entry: value=0
